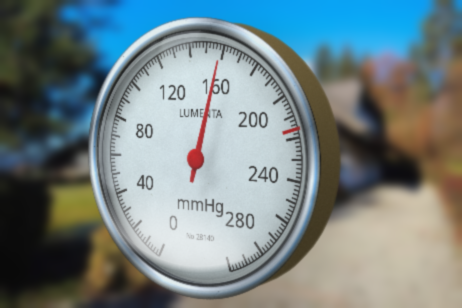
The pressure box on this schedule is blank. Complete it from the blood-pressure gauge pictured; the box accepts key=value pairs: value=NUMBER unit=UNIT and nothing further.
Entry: value=160 unit=mmHg
